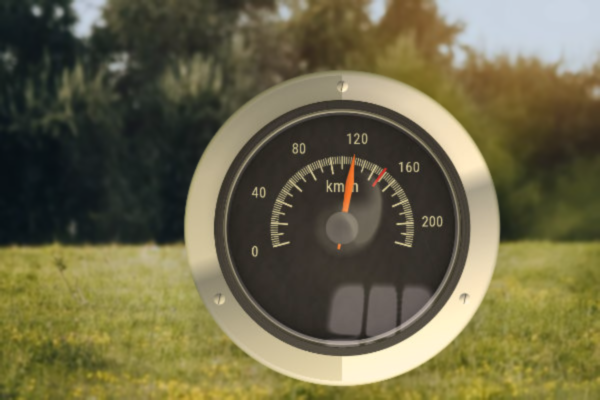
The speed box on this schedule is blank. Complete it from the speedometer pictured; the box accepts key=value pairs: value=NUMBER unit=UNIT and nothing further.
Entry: value=120 unit=km/h
